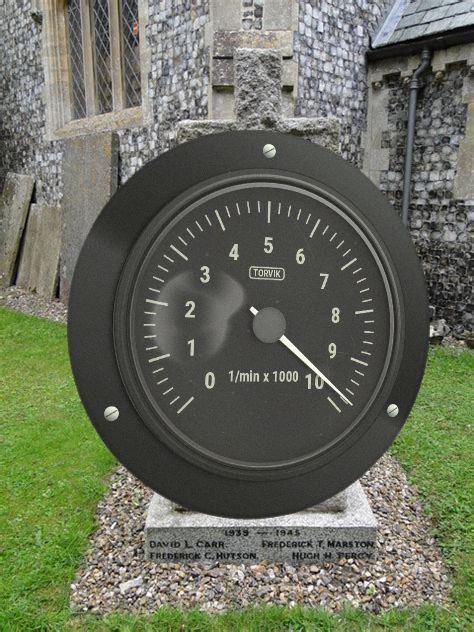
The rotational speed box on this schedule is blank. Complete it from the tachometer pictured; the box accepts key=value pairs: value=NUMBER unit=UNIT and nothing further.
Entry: value=9800 unit=rpm
